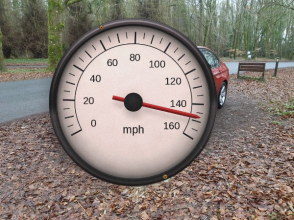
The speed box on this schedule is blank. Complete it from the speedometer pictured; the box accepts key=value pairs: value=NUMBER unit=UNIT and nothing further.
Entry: value=147.5 unit=mph
